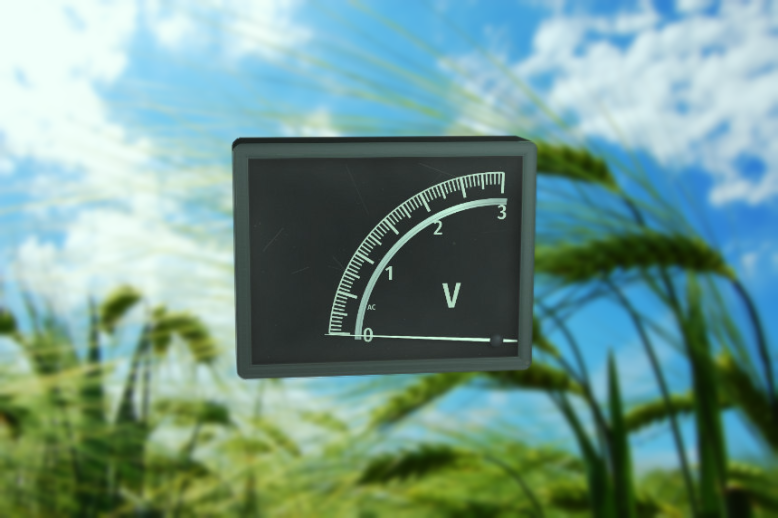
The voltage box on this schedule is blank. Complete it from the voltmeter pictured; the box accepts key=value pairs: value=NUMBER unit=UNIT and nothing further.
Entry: value=0 unit=V
